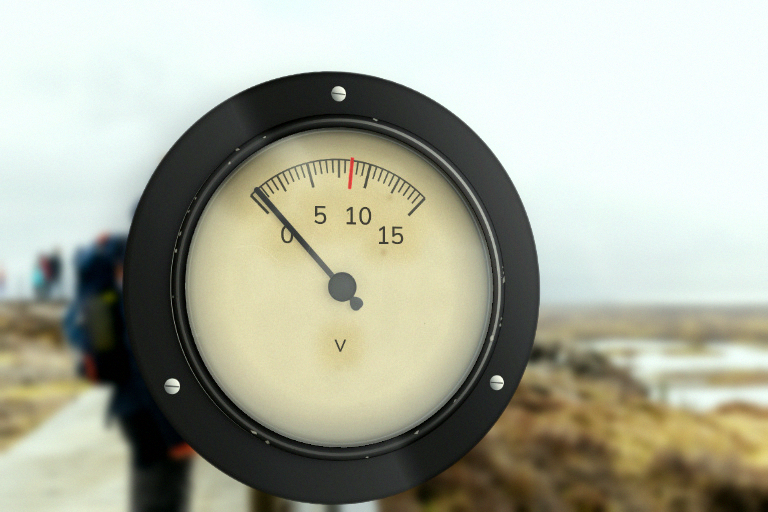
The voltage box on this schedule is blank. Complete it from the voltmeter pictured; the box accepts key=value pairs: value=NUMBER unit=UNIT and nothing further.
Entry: value=0.5 unit=V
